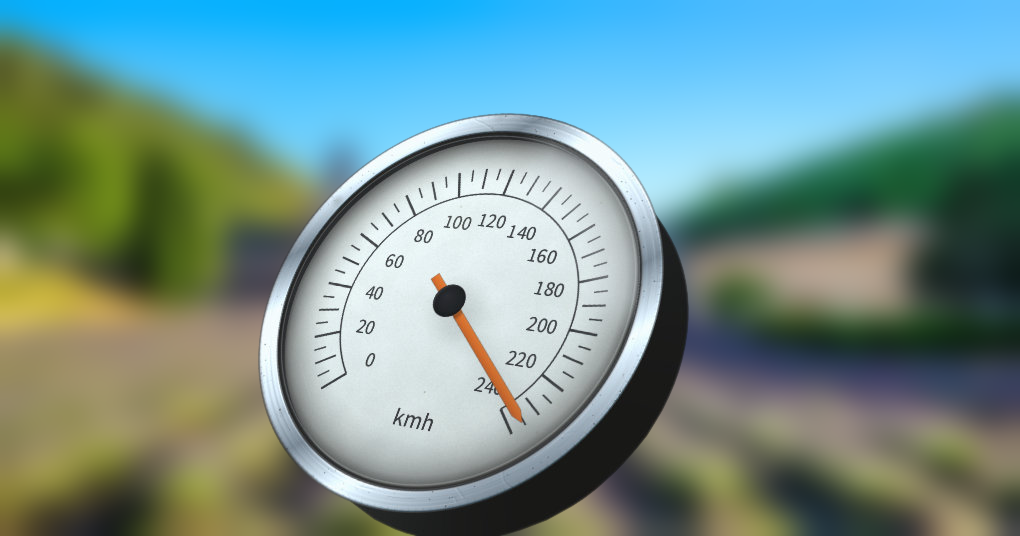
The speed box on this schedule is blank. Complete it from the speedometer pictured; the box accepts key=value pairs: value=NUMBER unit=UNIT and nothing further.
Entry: value=235 unit=km/h
